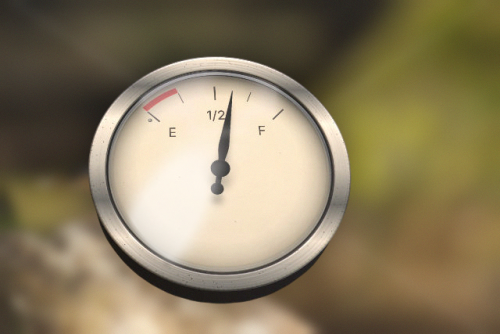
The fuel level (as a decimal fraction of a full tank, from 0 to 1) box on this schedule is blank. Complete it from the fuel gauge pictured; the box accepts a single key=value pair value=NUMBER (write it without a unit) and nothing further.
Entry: value=0.625
